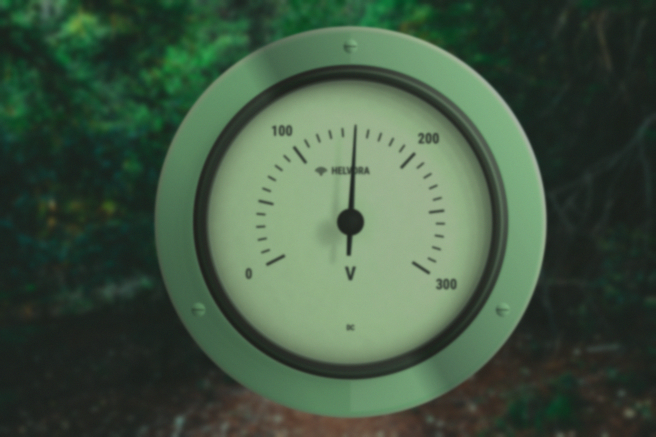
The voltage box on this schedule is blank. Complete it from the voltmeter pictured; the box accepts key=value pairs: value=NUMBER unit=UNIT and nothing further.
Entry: value=150 unit=V
